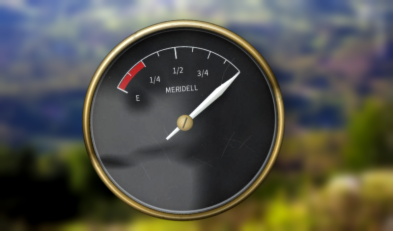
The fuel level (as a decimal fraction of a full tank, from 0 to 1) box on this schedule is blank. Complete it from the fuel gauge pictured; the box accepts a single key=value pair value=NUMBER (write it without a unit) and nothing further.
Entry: value=1
